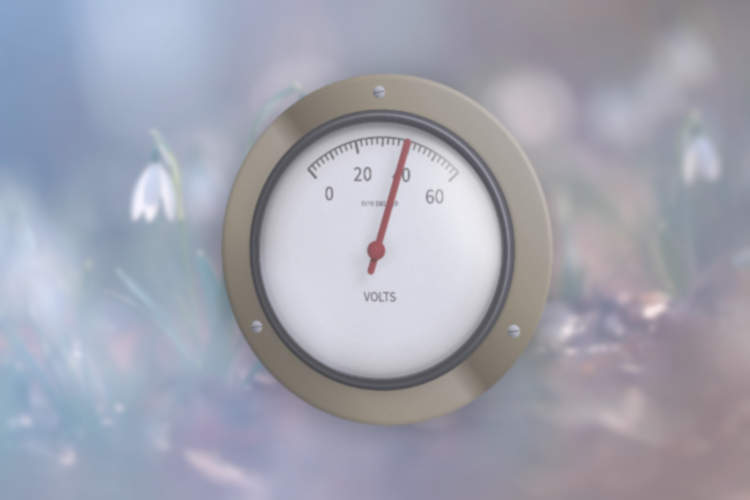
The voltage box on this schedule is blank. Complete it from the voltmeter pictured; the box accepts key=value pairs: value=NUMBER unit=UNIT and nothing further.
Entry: value=40 unit=V
